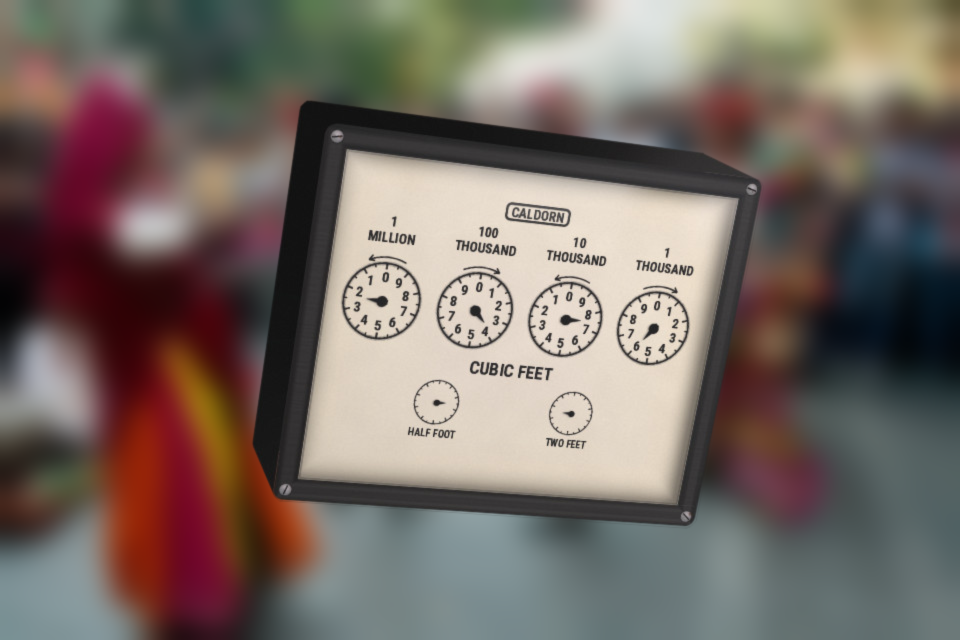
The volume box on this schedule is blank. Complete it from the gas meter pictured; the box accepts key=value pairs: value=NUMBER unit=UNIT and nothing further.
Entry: value=237600 unit=ft³
